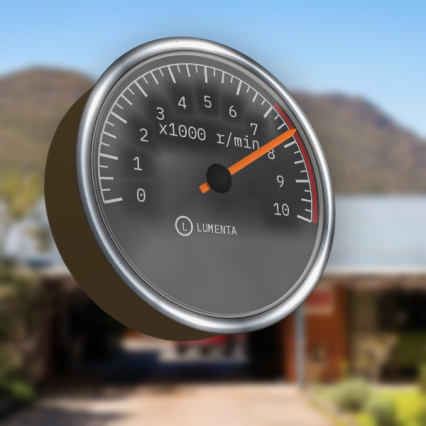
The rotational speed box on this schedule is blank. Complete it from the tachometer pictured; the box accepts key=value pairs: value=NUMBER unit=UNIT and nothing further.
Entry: value=7750 unit=rpm
